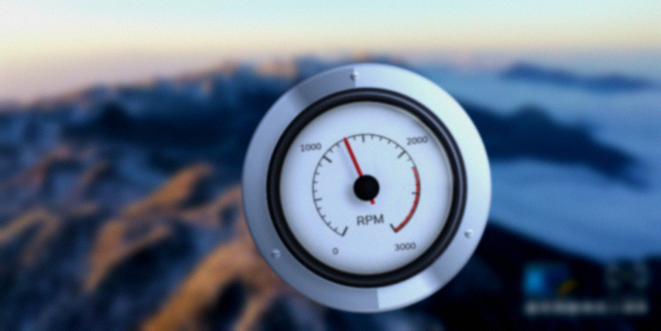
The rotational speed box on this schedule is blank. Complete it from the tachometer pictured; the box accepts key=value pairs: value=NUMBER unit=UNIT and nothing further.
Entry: value=1300 unit=rpm
